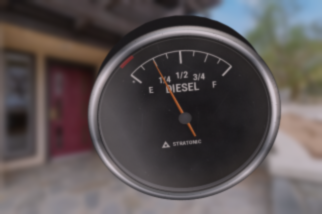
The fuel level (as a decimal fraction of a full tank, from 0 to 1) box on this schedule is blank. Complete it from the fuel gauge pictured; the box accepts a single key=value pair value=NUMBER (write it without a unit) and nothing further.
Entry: value=0.25
